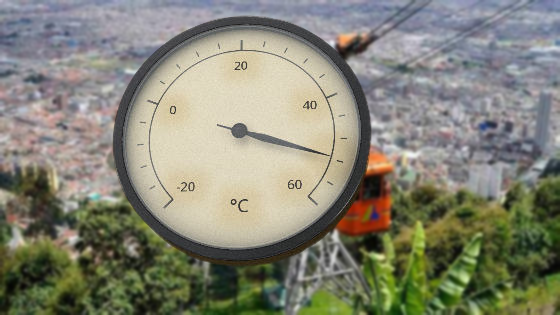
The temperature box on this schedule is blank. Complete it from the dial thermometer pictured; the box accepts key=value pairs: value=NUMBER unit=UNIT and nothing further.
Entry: value=52 unit=°C
